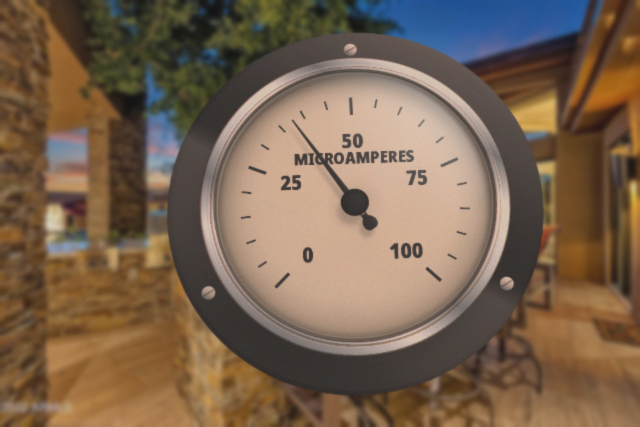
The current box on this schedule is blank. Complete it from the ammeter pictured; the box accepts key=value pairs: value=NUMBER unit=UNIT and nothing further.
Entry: value=37.5 unit=µA
